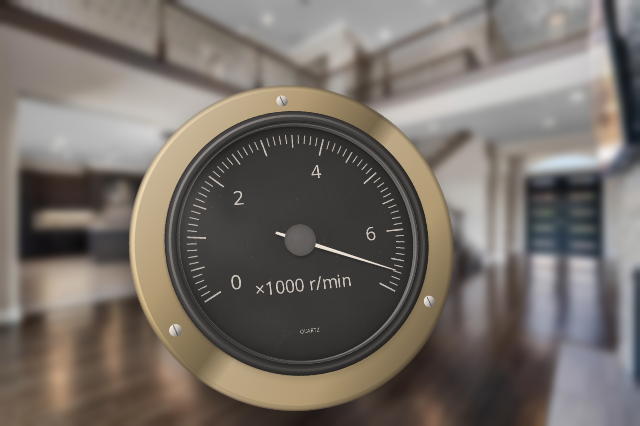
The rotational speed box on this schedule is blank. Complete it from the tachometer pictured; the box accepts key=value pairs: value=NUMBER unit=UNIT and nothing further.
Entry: value=6700 unit=rpm
